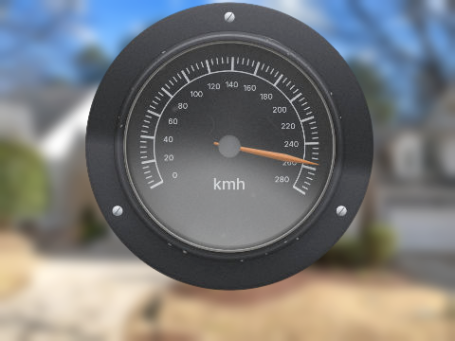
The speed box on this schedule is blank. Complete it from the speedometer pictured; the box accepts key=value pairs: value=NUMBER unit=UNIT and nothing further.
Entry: value=256 unit=km/h
